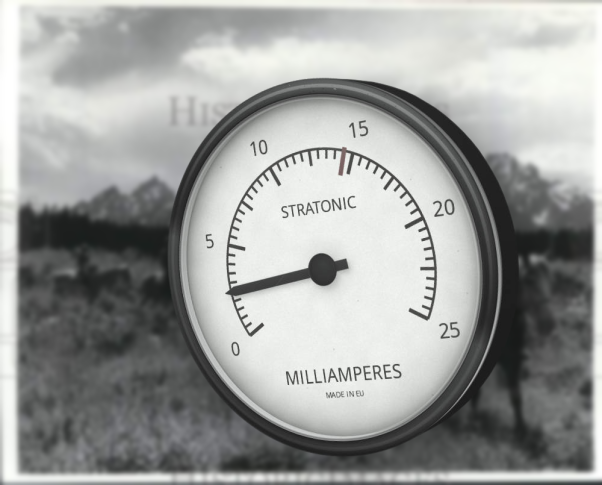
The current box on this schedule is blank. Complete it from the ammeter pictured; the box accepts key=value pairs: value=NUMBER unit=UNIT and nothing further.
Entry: value=2.5 unit=mA
